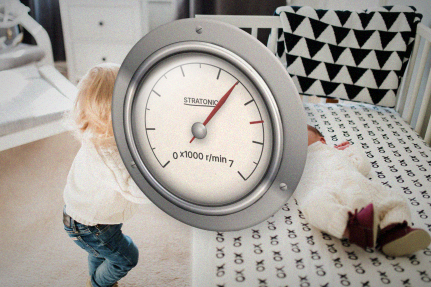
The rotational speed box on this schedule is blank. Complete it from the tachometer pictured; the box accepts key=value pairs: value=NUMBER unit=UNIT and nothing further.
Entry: value=4500 unit=rpm
